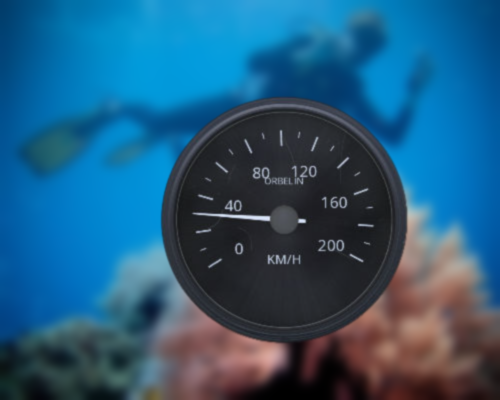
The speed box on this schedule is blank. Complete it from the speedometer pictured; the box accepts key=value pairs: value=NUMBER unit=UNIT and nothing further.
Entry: value=30 unit=km/h
